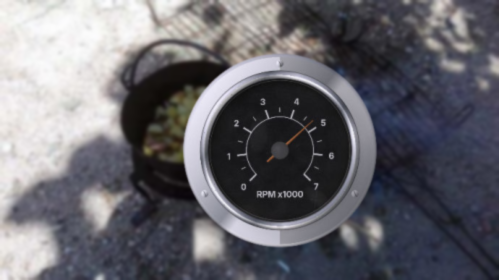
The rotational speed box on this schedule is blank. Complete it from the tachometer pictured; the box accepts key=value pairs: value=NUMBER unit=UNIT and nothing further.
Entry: value=4750 unit=rpm
